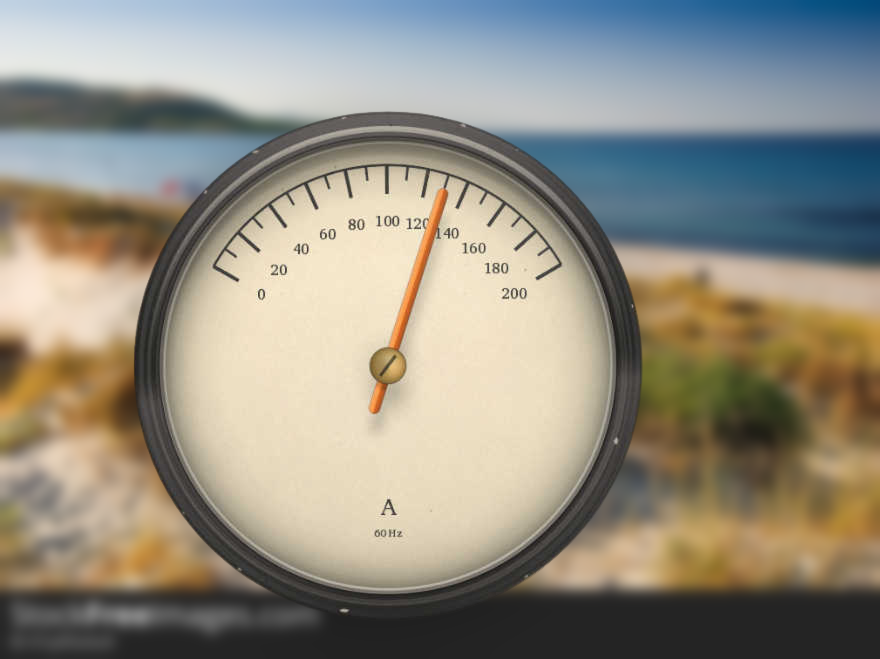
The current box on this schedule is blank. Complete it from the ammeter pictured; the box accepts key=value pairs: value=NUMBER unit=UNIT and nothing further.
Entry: value=130 unit=A
